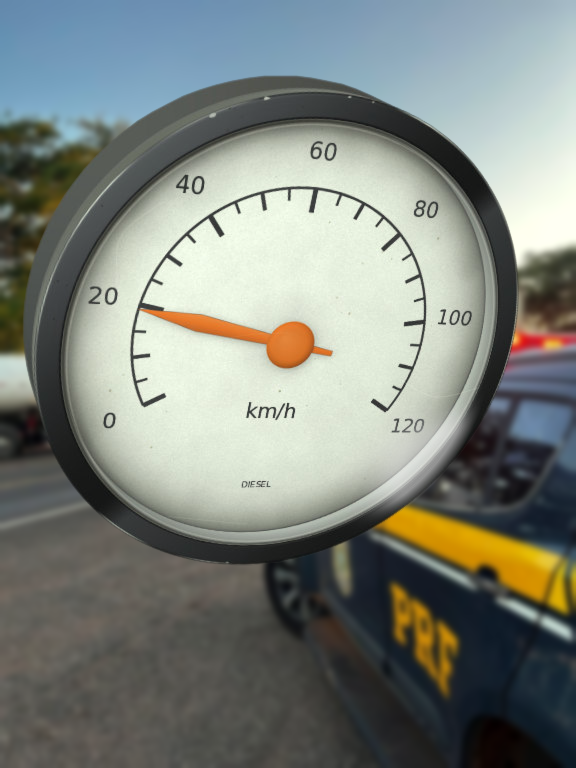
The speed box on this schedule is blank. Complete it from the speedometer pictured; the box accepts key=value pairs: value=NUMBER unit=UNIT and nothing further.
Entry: value=20 unit=km/h
